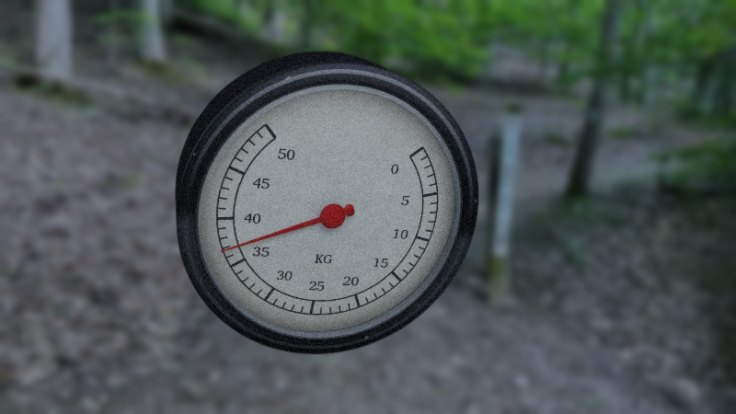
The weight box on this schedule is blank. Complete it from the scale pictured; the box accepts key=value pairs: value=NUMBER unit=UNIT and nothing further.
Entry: value=37 unit=kg
